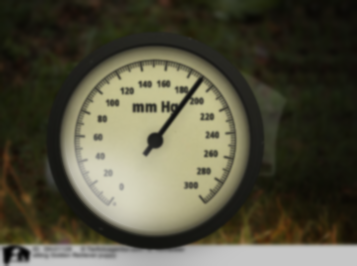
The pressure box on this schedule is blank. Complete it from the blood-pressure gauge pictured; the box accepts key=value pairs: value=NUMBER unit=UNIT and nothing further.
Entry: value=190 unit=mmHg
